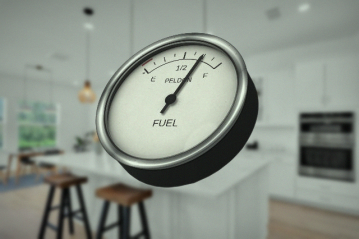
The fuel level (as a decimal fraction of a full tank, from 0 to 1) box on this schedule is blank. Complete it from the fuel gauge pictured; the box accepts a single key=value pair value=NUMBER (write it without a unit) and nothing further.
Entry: value=0.75
